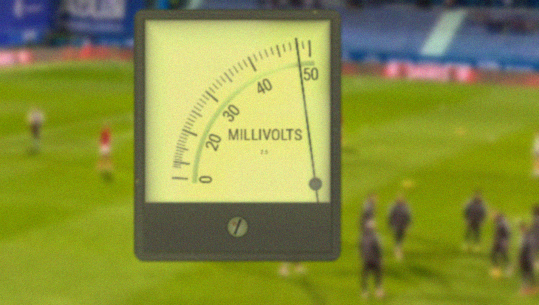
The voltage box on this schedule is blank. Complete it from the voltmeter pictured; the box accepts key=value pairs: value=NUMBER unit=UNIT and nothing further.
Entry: value=48 unit=mV
